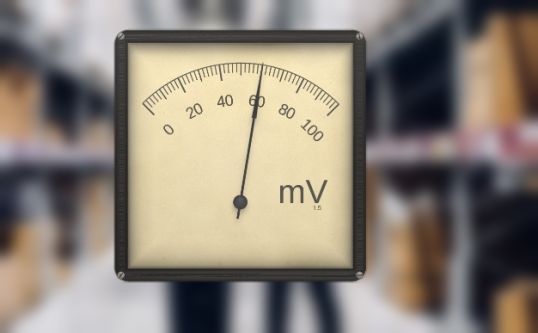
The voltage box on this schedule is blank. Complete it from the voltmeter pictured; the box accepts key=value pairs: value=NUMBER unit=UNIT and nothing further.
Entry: value=60 unit=mV
